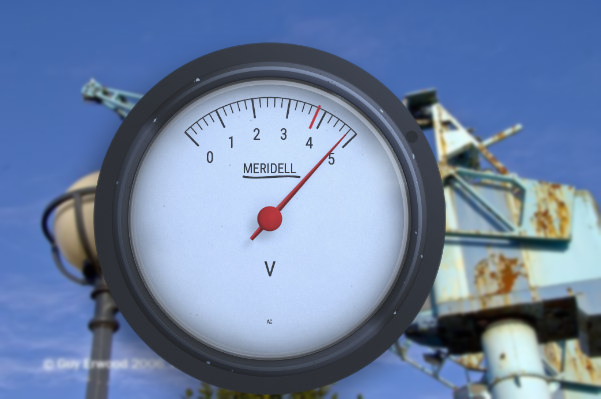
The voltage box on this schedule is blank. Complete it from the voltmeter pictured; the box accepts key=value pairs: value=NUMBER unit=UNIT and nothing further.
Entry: value=4.8 unit=V
